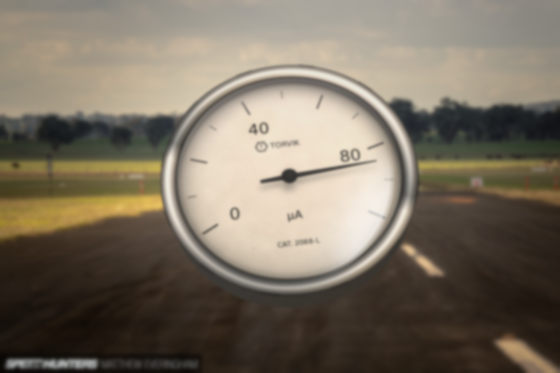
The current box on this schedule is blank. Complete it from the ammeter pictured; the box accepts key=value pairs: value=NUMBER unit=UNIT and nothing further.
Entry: value=85 unit=µA
